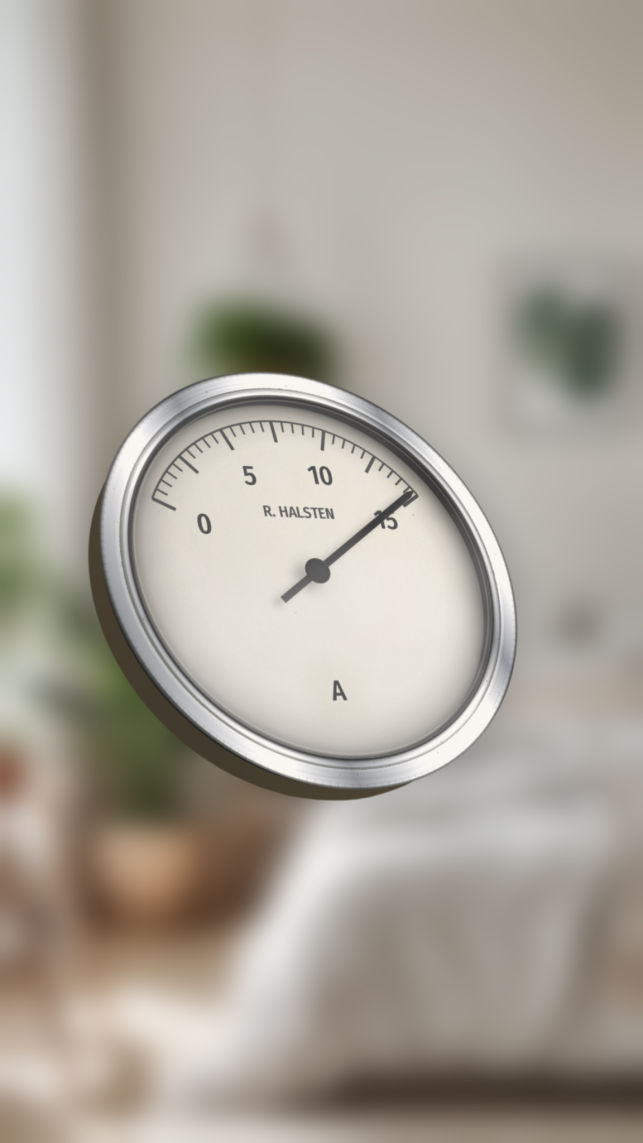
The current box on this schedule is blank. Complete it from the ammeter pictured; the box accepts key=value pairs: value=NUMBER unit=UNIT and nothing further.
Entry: value=14.75 unit=A
